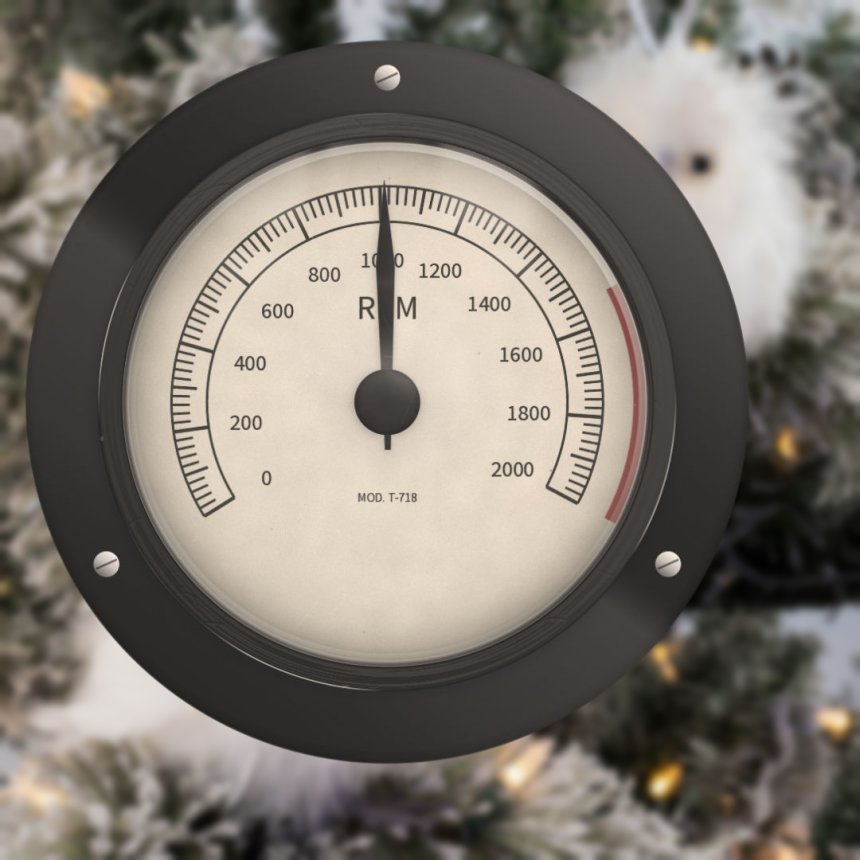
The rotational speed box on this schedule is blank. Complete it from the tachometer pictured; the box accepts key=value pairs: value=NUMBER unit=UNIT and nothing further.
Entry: value=1010 unit=rpm
